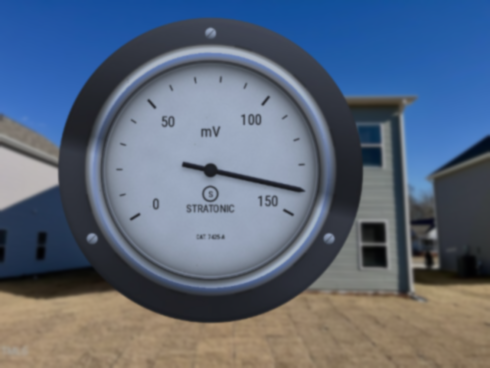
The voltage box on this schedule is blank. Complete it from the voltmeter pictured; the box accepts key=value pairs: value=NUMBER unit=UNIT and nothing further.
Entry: value=140 unit=mV
